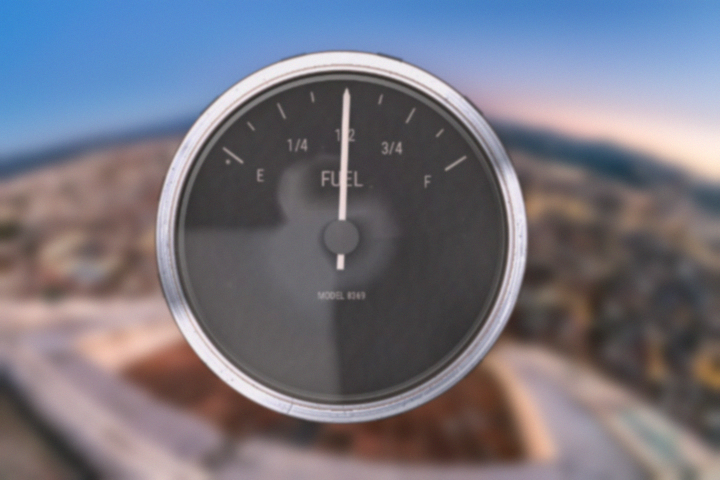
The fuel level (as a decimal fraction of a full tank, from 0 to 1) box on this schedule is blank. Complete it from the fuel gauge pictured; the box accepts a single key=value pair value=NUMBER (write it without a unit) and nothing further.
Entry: value=0.5
